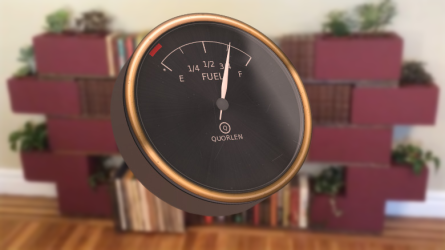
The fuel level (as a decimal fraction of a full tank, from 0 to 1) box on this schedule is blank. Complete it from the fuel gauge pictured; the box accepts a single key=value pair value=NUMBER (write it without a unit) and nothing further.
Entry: value=0.75
